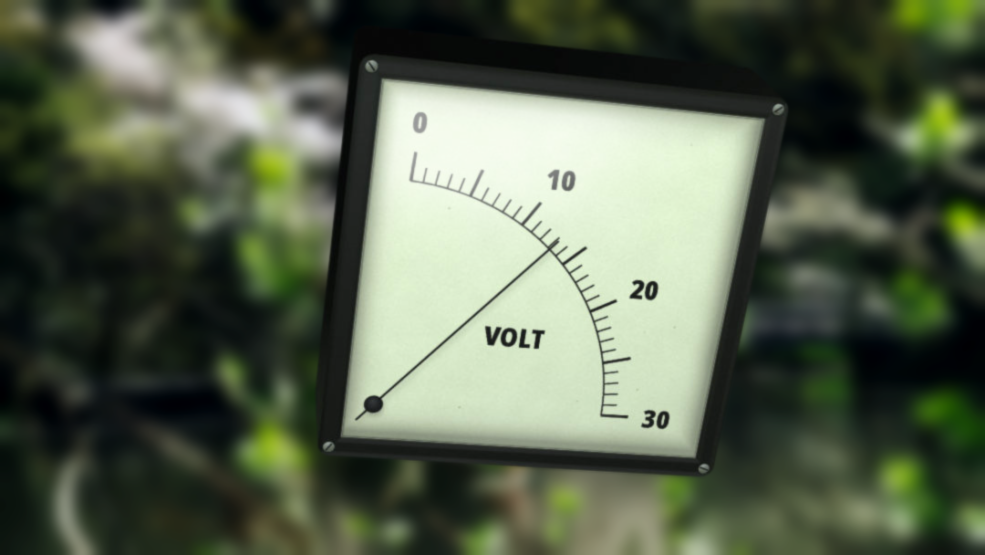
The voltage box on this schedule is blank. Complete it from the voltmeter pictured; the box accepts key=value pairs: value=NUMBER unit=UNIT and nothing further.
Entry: value=13 unit=V
